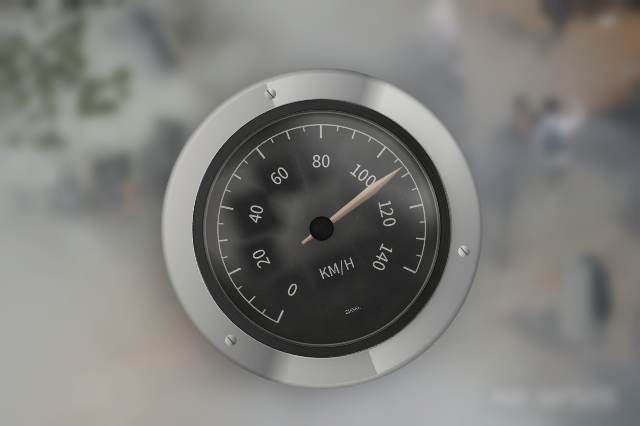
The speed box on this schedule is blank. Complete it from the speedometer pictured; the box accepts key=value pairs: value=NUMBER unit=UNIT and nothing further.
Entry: value=107.5 unit=km/h
